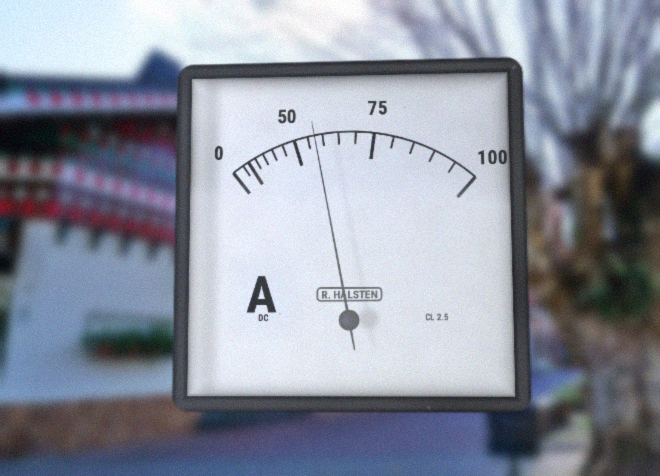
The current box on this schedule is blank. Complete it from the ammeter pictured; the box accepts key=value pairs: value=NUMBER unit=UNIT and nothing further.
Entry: value=57.5 unit=A
